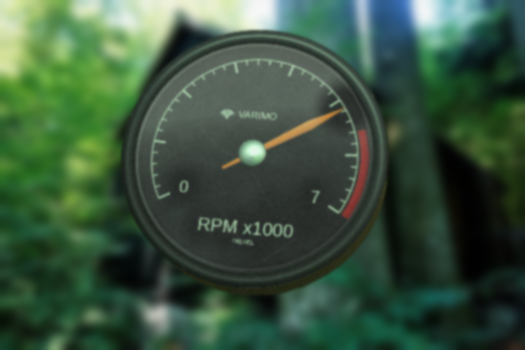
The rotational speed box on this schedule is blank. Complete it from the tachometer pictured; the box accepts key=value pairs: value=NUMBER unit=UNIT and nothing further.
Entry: value=5200 unit=rpm
